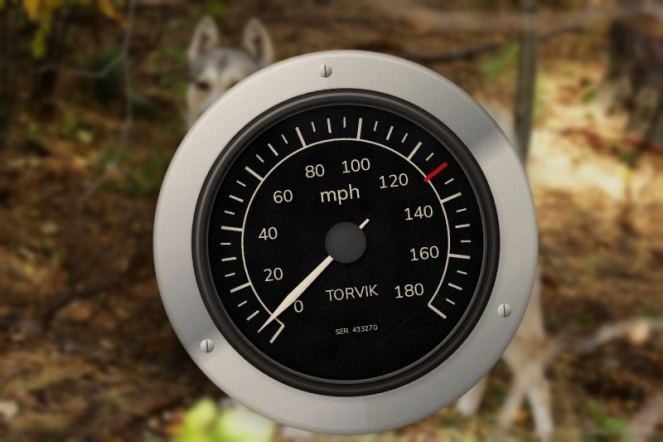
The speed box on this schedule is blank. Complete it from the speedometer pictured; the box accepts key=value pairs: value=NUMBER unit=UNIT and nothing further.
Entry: value=5 unit=mph
